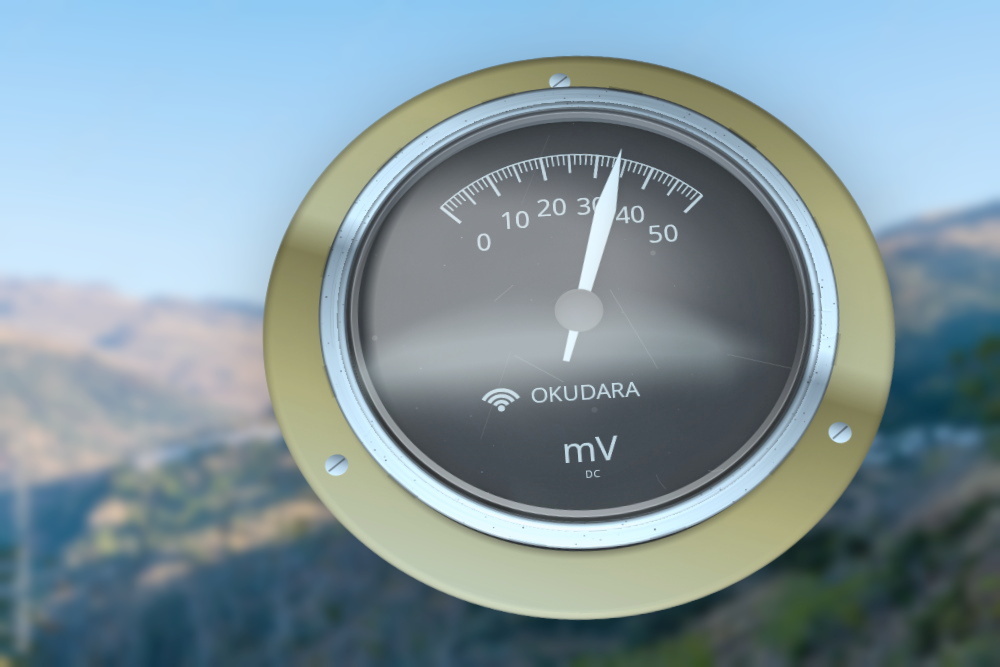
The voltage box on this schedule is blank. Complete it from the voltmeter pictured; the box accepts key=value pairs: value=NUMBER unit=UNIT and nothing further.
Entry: value=34 unit=mV
